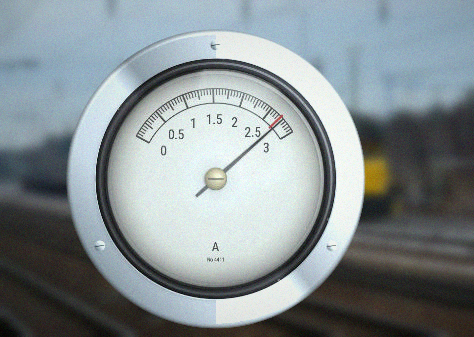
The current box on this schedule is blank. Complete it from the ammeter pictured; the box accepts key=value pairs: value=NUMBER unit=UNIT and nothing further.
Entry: value=2.75 unit=A
